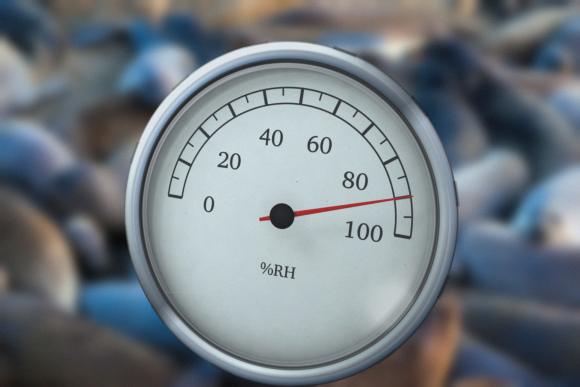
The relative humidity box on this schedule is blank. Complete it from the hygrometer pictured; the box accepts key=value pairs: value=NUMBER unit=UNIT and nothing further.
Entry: value=90 unit=%
